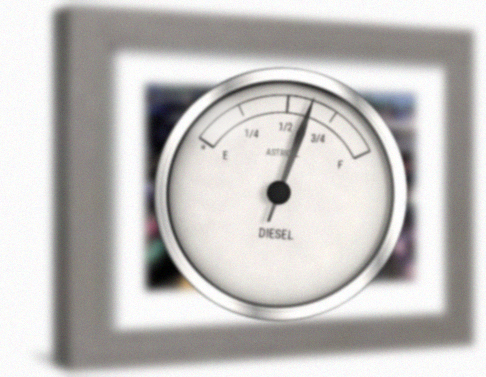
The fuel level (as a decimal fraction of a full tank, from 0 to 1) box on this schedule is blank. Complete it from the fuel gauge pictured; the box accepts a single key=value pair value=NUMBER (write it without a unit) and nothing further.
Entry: value=0.625
